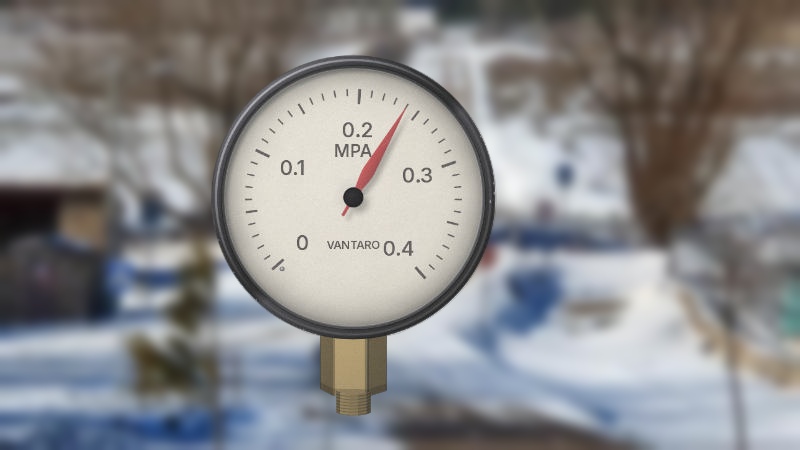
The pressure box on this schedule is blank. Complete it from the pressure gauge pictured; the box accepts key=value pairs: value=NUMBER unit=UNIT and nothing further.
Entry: value=0.24 unit=MPa
